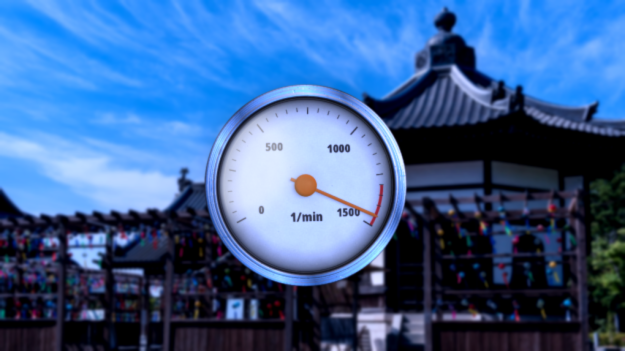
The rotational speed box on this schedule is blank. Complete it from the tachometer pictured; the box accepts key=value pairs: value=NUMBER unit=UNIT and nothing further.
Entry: value=1450 unit=rpm
